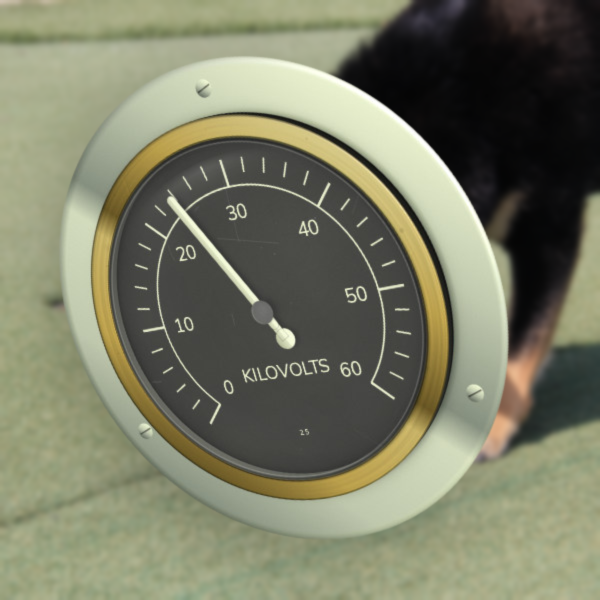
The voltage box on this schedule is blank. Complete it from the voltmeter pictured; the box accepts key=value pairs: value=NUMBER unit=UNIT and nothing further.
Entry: value=24 unit=kV
